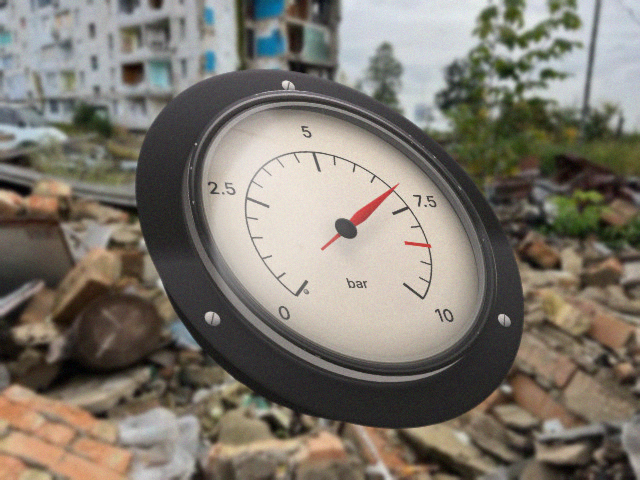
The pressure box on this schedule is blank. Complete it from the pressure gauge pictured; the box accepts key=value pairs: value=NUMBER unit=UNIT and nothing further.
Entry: value=7 unit=bar
